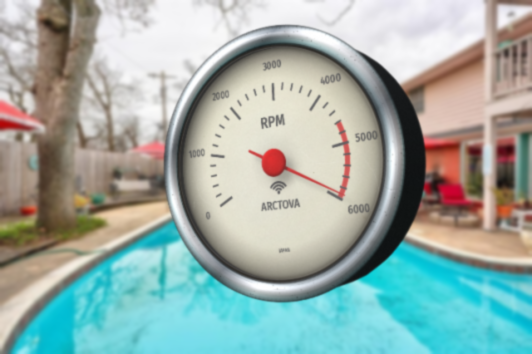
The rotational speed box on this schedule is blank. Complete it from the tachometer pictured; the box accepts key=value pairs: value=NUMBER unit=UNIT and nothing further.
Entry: value=5900 unit=rpm
